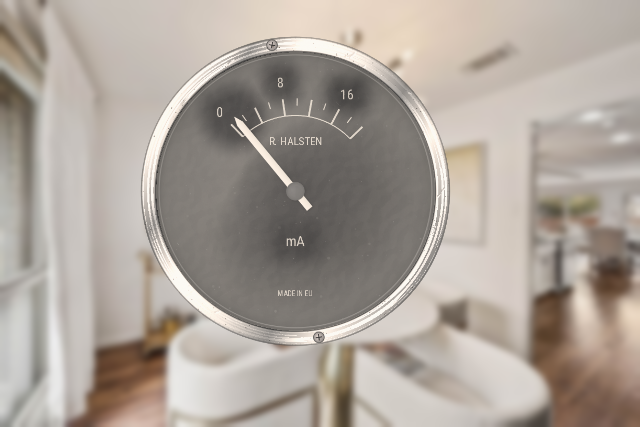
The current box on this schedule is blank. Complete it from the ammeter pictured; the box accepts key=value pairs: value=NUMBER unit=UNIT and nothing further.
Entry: value=1 unit=mA
